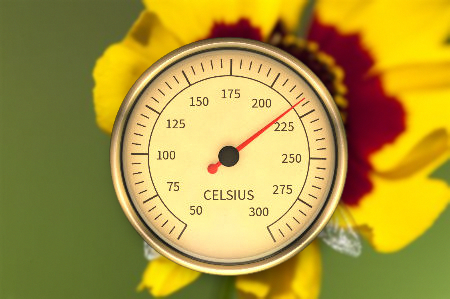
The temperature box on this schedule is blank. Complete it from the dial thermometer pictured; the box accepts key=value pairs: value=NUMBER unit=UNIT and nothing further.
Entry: value=217.5 unit=°C
